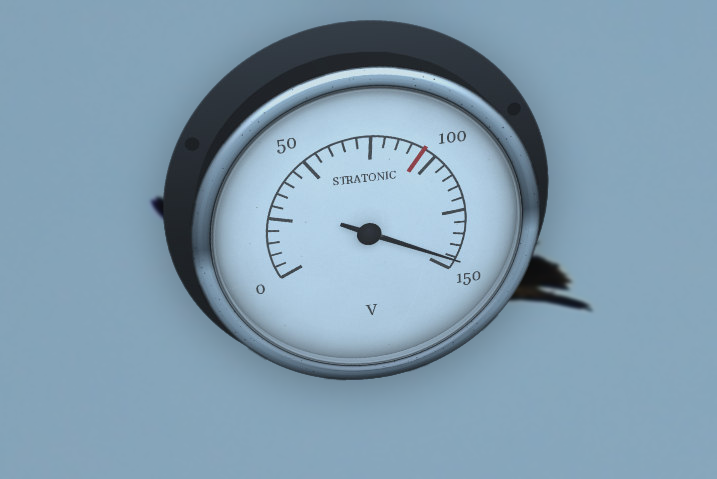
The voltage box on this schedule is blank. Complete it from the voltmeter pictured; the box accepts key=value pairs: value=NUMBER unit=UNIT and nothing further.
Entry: value=145 unit=V
